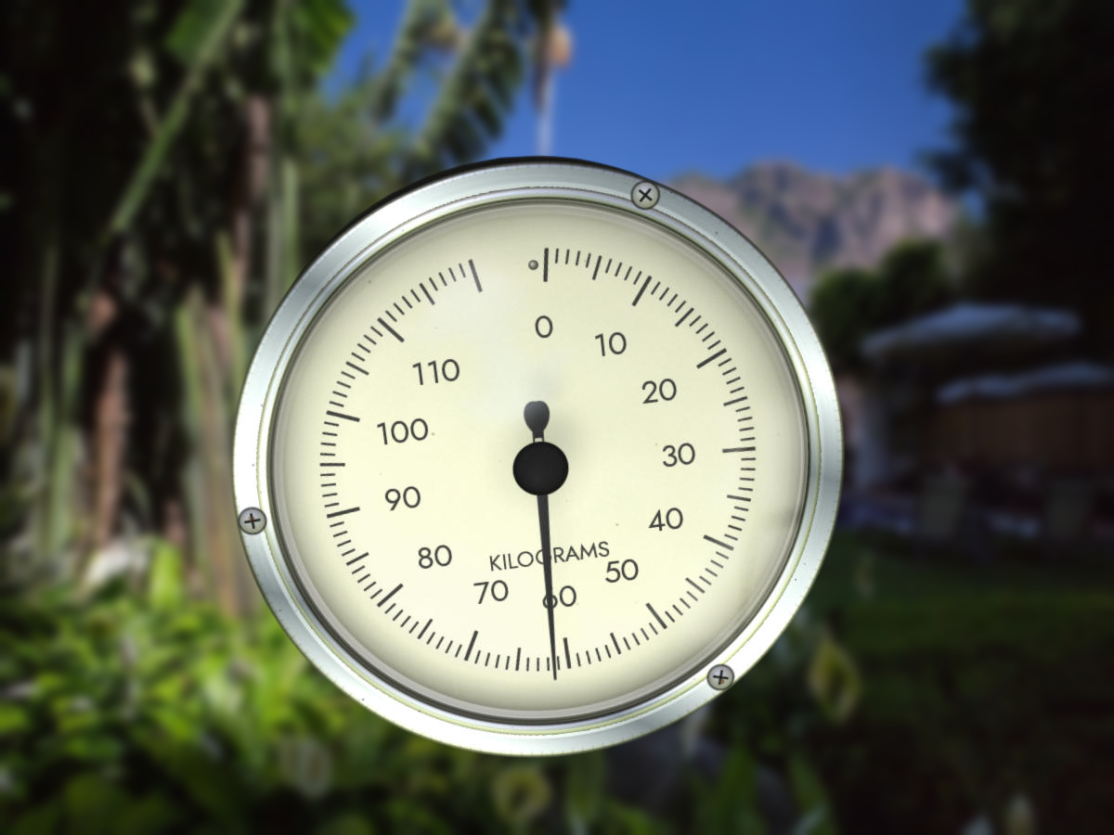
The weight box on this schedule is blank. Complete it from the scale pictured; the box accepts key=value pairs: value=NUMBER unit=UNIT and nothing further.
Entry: value=61.5 unit=kg
